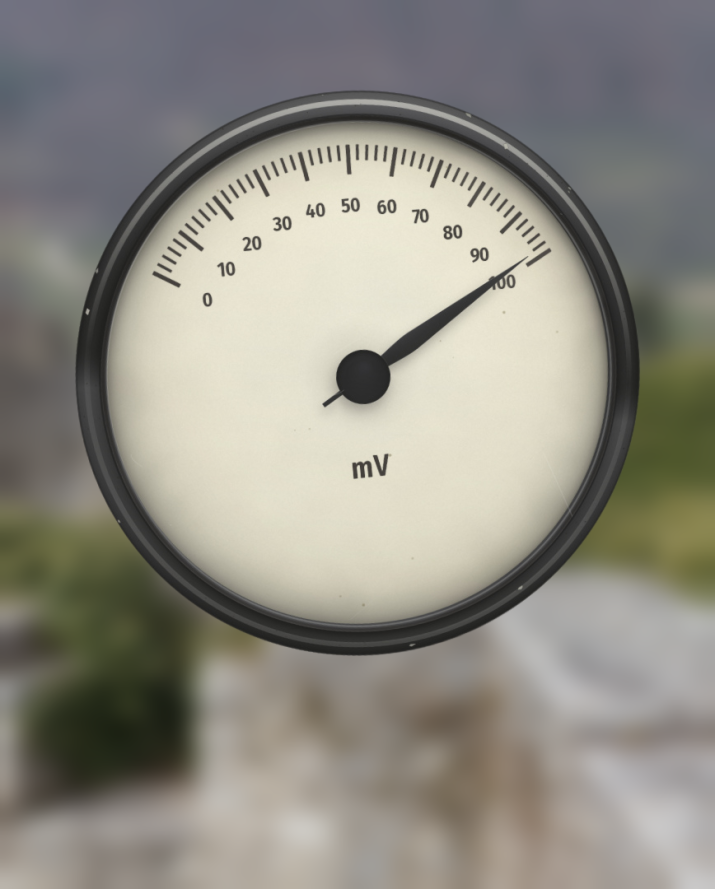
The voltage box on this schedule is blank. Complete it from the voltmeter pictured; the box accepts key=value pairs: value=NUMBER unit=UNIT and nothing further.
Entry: value=98 unit=mV
